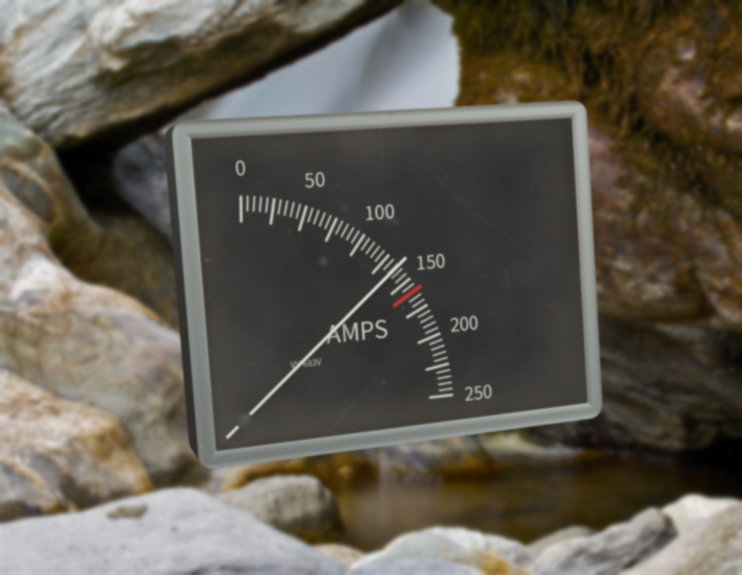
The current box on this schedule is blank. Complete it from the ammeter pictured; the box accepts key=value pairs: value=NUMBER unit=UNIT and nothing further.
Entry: value=135 unit=A
